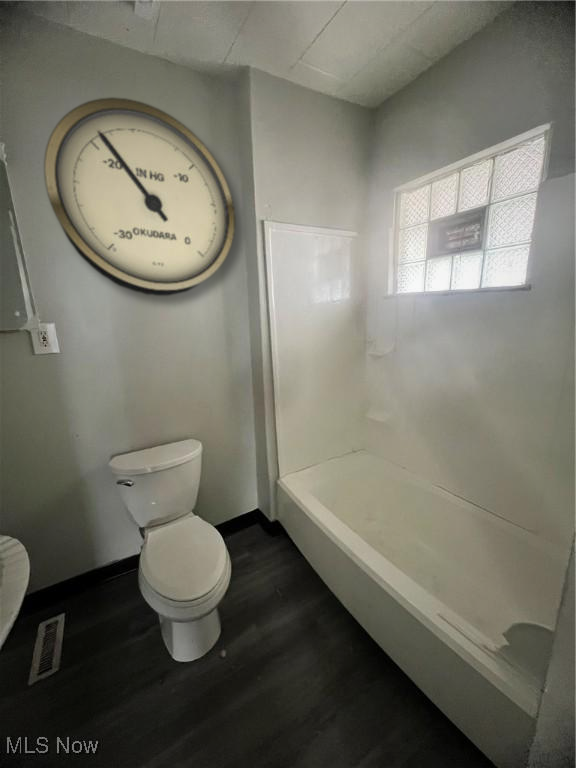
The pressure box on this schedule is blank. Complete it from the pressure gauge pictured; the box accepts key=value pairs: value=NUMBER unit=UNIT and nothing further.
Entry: value=-19 unit=inHg
